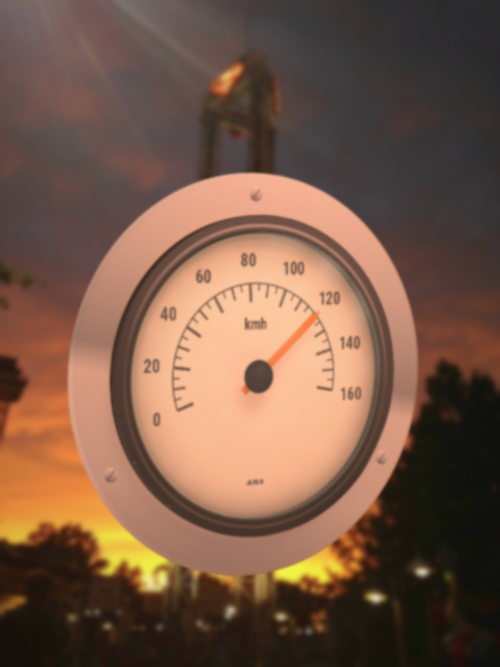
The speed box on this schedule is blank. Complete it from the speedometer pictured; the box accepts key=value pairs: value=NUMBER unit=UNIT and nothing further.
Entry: value=120 unit=km/h
